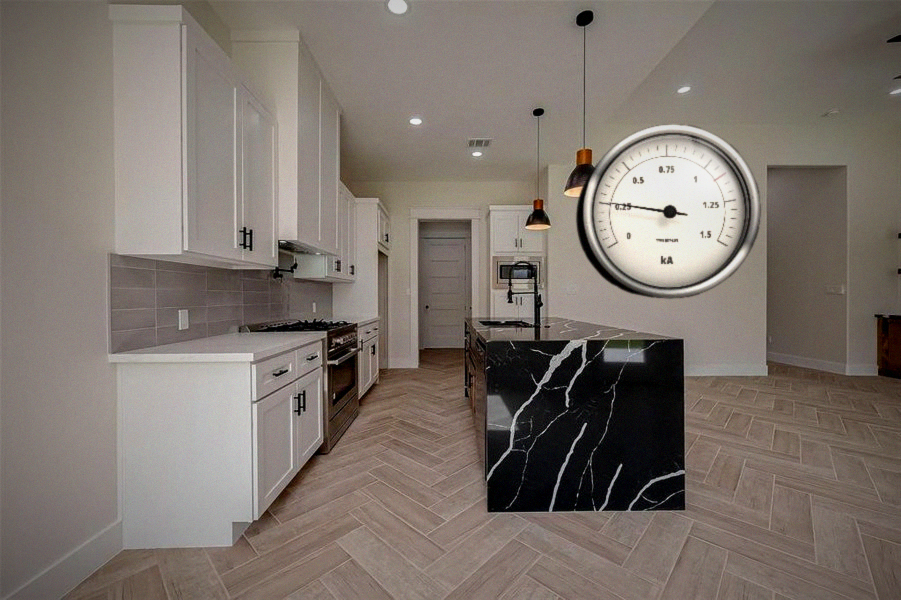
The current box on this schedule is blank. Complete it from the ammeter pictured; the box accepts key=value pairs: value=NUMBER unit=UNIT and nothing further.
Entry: value=0.25 unit=kA
